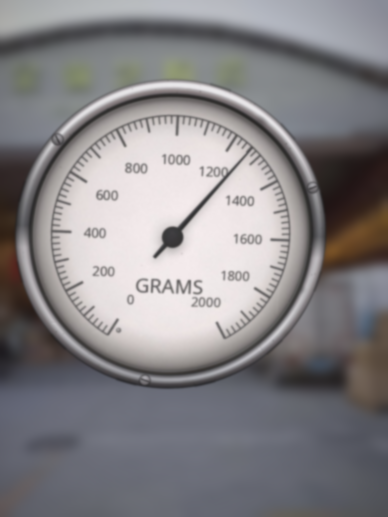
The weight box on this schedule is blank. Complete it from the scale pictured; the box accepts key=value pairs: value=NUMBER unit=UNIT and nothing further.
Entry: value=1260 unit=g
